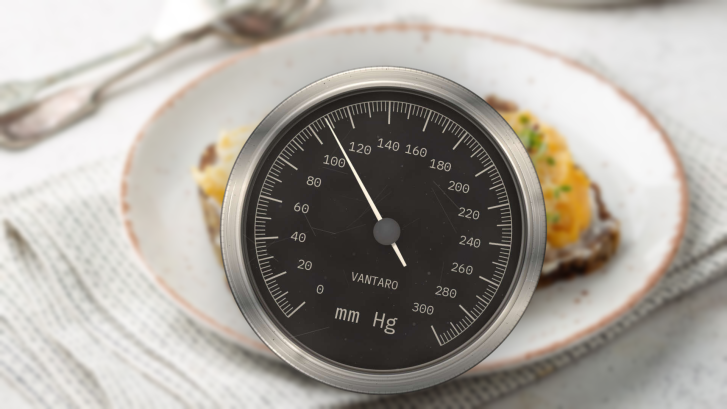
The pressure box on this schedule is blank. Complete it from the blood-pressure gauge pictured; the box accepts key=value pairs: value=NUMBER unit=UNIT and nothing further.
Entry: value=108 unit=mmHg
